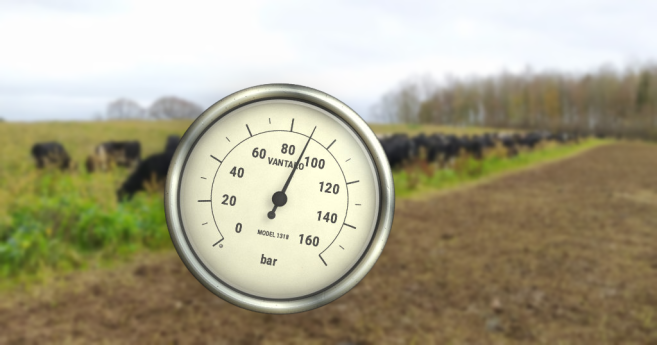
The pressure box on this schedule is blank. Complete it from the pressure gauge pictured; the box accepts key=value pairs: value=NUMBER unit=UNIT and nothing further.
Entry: value=90 unit=bar
